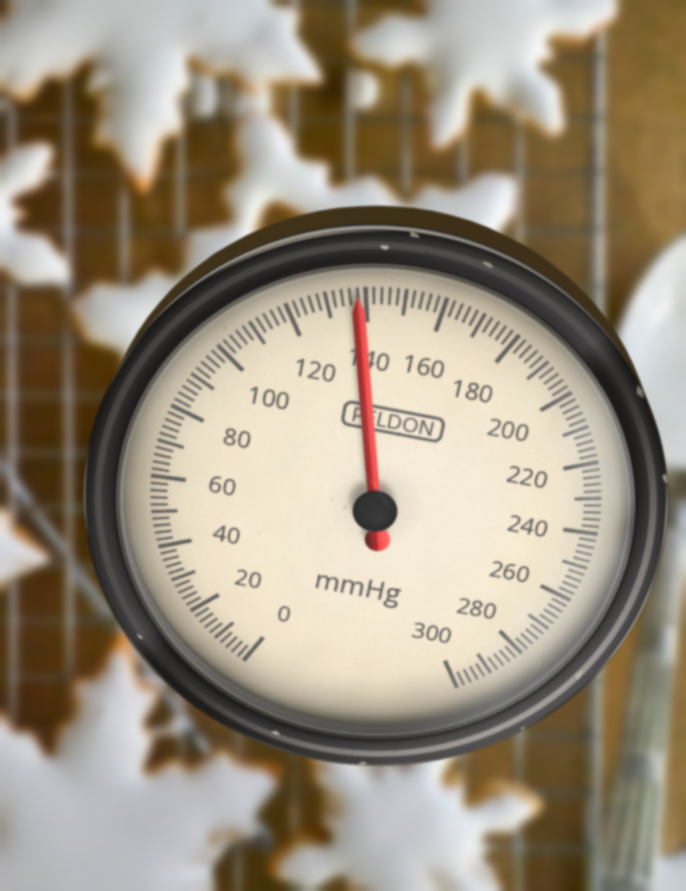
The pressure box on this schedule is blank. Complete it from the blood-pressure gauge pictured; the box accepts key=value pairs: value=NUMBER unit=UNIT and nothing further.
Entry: value=138 unit=mmHg
